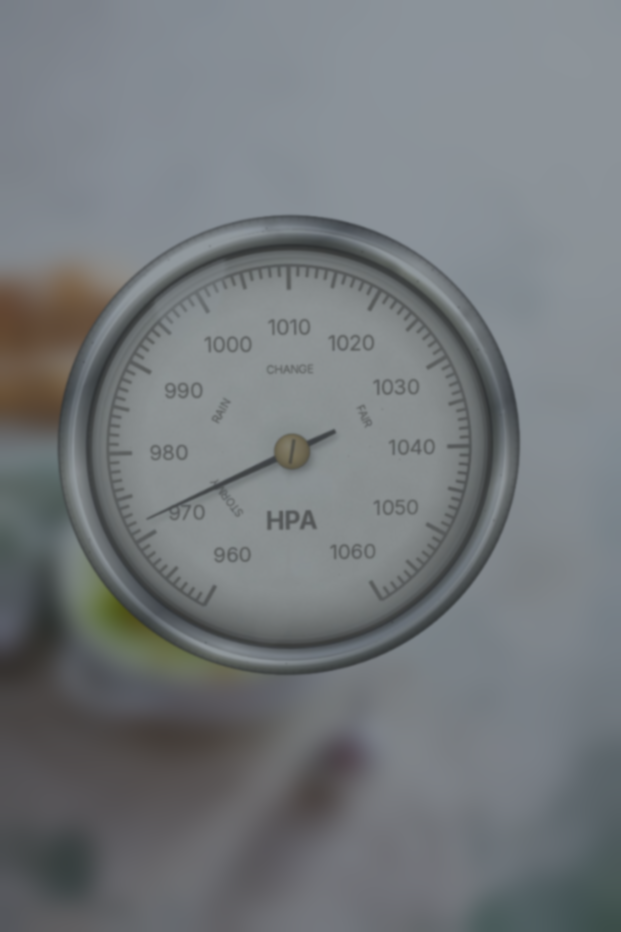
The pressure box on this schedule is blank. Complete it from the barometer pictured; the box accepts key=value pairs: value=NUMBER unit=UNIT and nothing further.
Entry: value=972 unit=hPa
